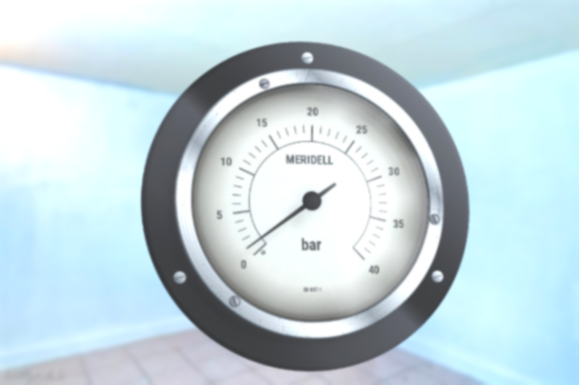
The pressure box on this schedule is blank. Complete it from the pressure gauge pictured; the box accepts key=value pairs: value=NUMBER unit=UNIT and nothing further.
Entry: value=1 unit=bar
